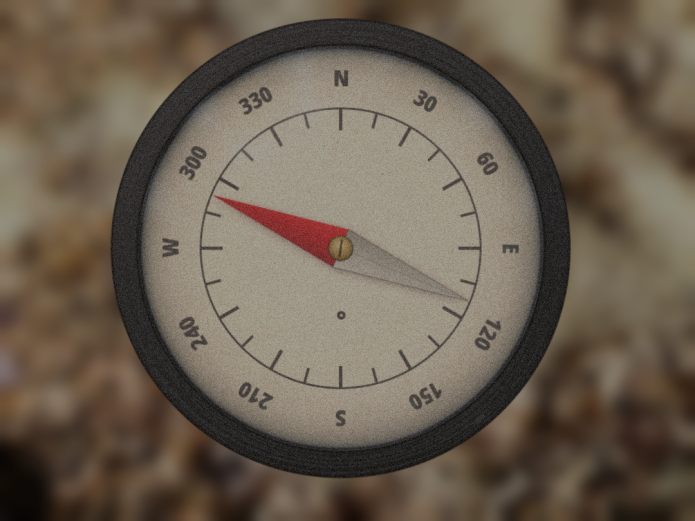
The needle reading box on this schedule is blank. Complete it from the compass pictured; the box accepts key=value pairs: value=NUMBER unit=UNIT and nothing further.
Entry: value=292.5 unit=°
